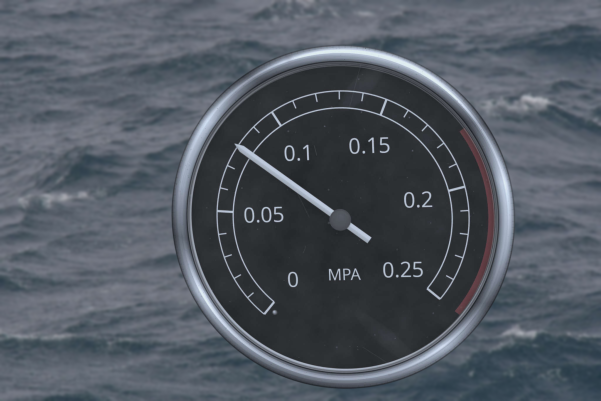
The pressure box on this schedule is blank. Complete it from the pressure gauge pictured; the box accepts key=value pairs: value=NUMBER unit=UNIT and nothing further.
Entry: value=0.08 unit=MPa
